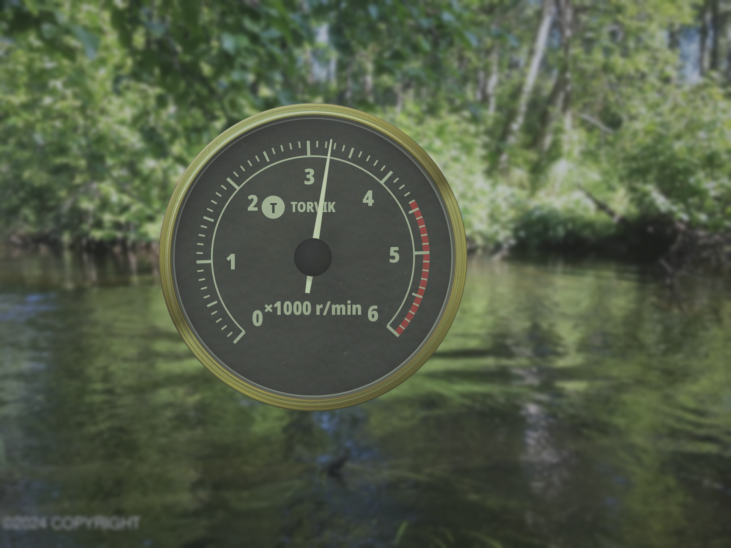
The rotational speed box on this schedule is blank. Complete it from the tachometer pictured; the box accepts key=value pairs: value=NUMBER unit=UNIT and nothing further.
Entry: value=3250 unit=rpm
